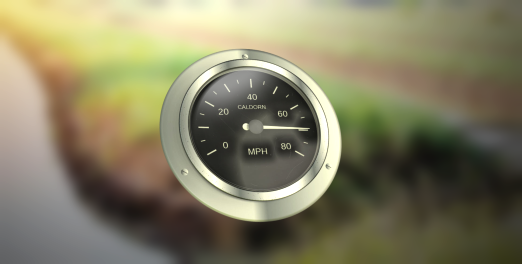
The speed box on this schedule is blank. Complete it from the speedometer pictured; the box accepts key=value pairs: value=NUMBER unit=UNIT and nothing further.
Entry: value=70 unit=mph
